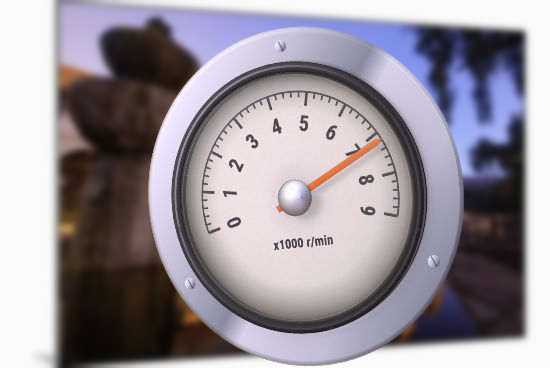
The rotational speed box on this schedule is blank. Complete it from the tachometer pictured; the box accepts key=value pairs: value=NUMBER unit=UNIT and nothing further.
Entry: value=7200 unit=rpm
